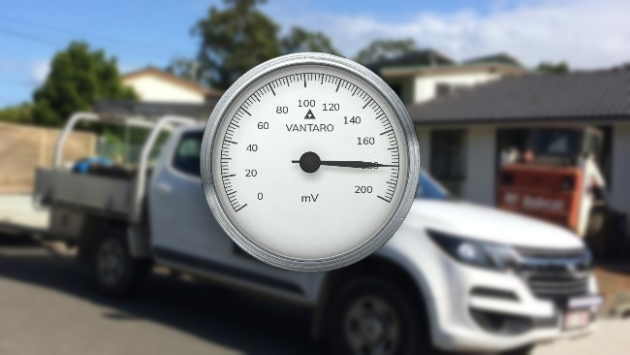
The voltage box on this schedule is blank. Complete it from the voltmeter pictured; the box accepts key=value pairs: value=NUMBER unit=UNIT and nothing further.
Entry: value=180 unit=mV
